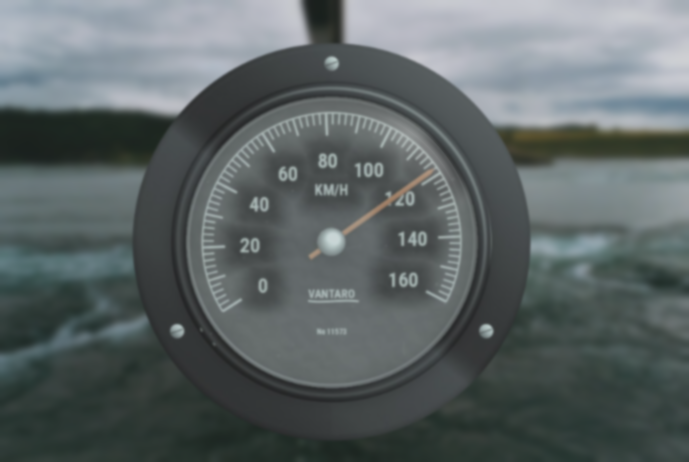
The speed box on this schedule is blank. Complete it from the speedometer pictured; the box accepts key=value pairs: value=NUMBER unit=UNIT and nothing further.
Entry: value=118 unit=km/h
